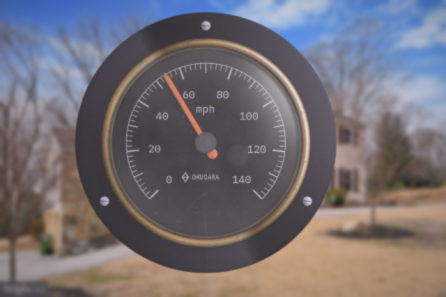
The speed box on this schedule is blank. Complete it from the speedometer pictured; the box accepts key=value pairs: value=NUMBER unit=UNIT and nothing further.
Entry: value=54 unit=mph
